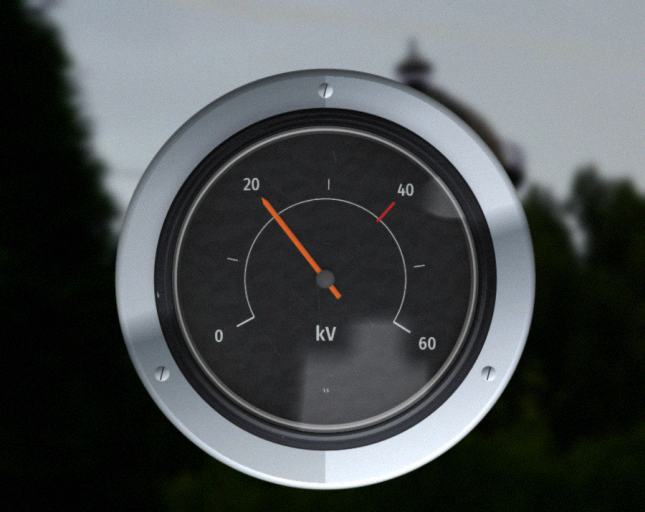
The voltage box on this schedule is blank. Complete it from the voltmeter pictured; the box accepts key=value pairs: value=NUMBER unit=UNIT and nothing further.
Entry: value=20 unit=kV
